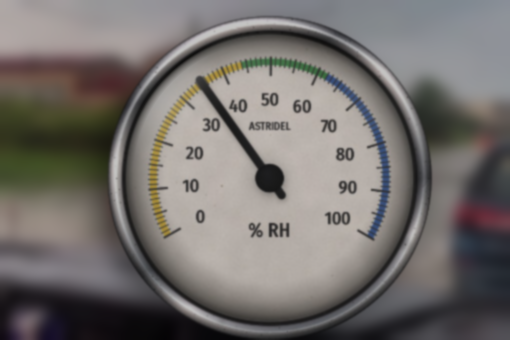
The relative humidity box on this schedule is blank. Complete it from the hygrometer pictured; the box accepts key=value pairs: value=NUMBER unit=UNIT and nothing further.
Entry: value=35 unit=%
